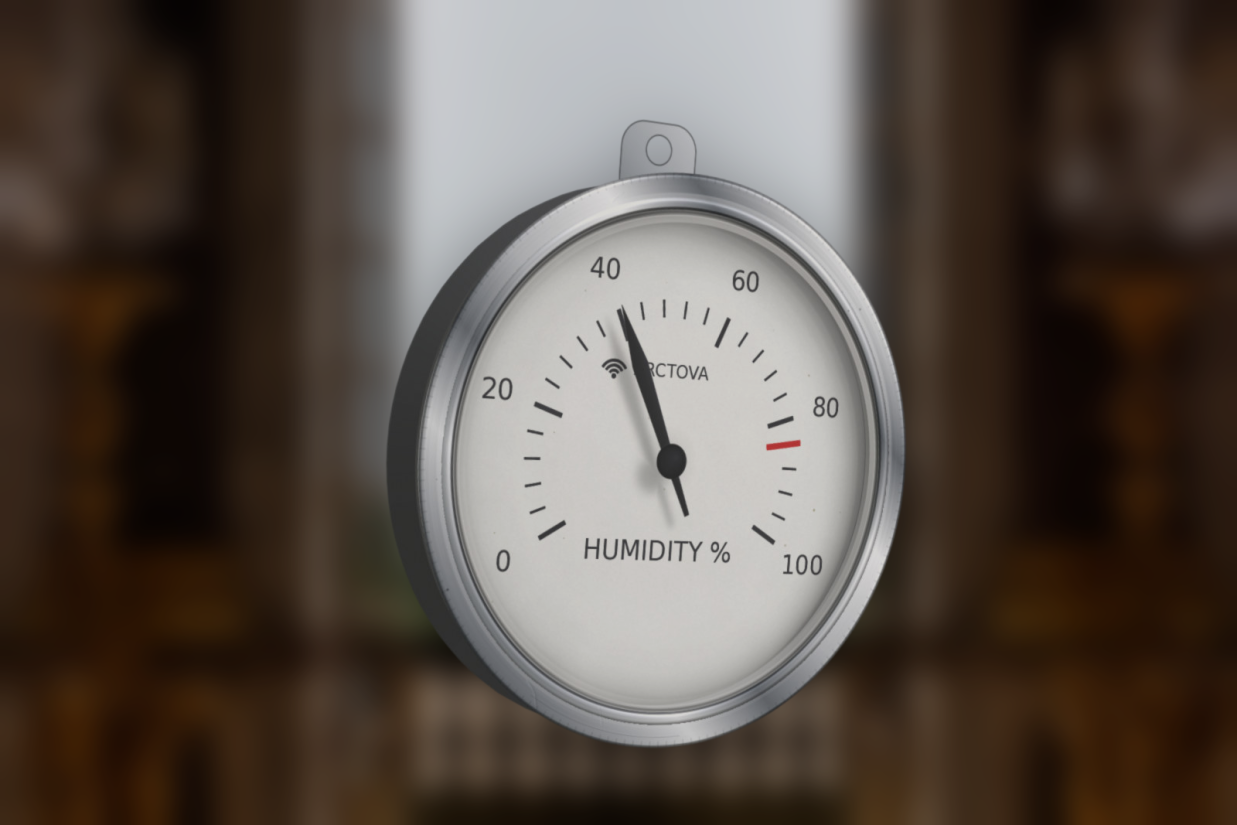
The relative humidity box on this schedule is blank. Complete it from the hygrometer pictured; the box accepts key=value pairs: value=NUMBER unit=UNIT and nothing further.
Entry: value=40 unit=%
